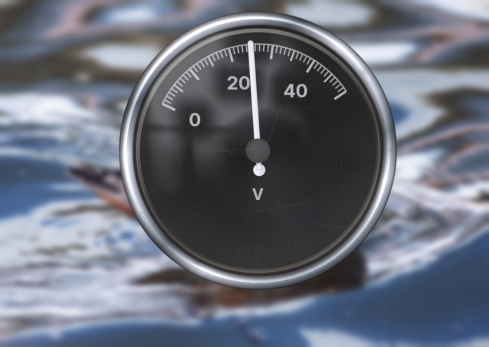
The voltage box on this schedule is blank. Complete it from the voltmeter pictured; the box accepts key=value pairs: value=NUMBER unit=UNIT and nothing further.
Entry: value=25 unit=V
